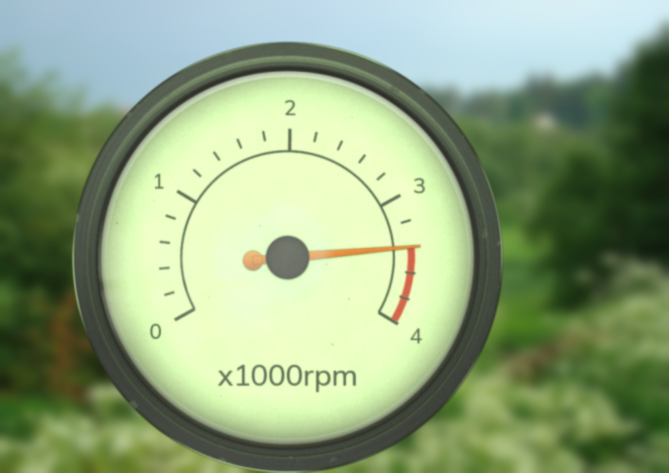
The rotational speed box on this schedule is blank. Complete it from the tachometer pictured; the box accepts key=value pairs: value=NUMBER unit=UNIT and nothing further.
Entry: value=3400 unit=rpm
